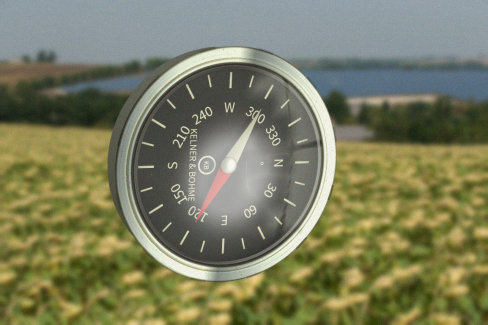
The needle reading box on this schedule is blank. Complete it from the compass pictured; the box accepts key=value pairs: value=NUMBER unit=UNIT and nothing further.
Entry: value=120 unit=°
